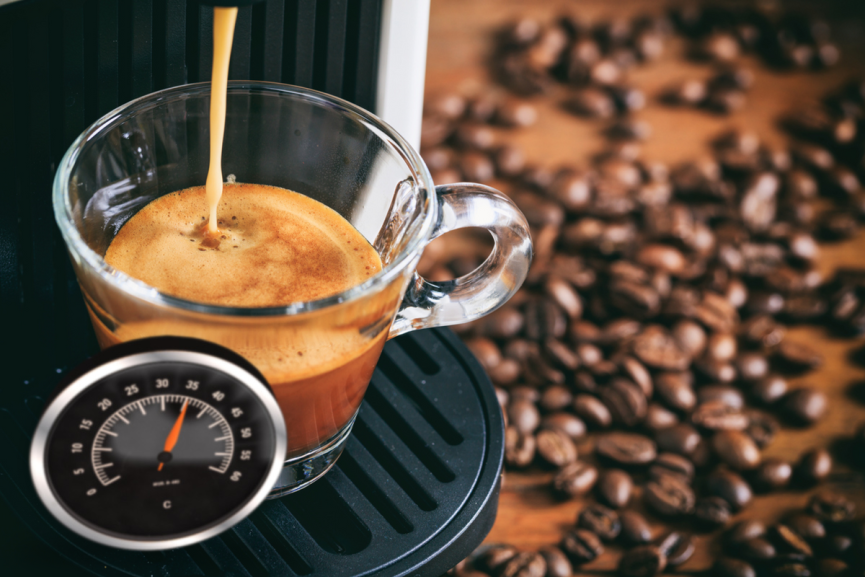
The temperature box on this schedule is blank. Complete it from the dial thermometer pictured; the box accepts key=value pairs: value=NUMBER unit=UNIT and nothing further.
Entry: value=35 unit=°C
